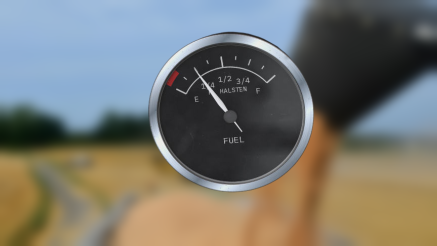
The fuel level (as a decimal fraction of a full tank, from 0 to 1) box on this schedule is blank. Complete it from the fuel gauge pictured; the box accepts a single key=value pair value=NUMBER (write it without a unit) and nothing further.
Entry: value=0.25
